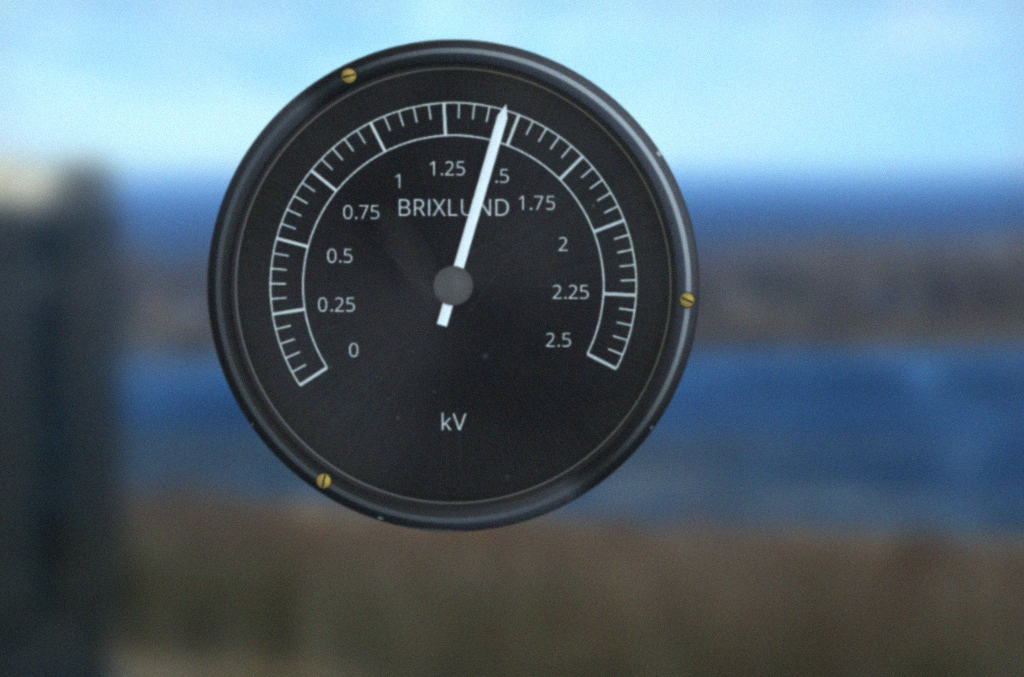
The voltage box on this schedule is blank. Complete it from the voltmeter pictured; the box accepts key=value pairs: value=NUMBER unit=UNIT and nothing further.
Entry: value=1.45 unit=kV
